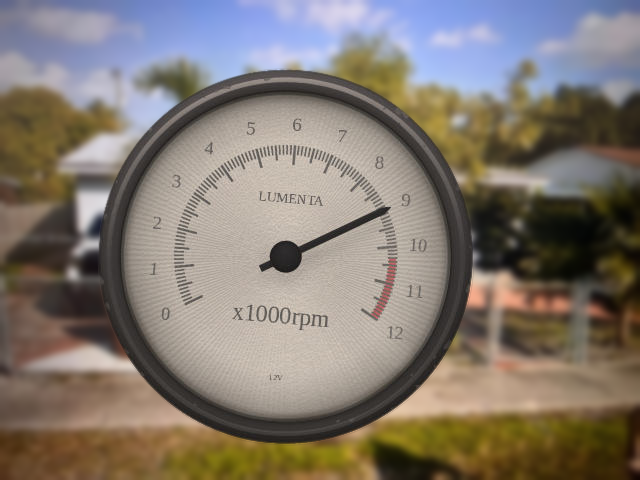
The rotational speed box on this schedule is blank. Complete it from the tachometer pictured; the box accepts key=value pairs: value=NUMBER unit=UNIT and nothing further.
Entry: value=9000 unit=rpm
